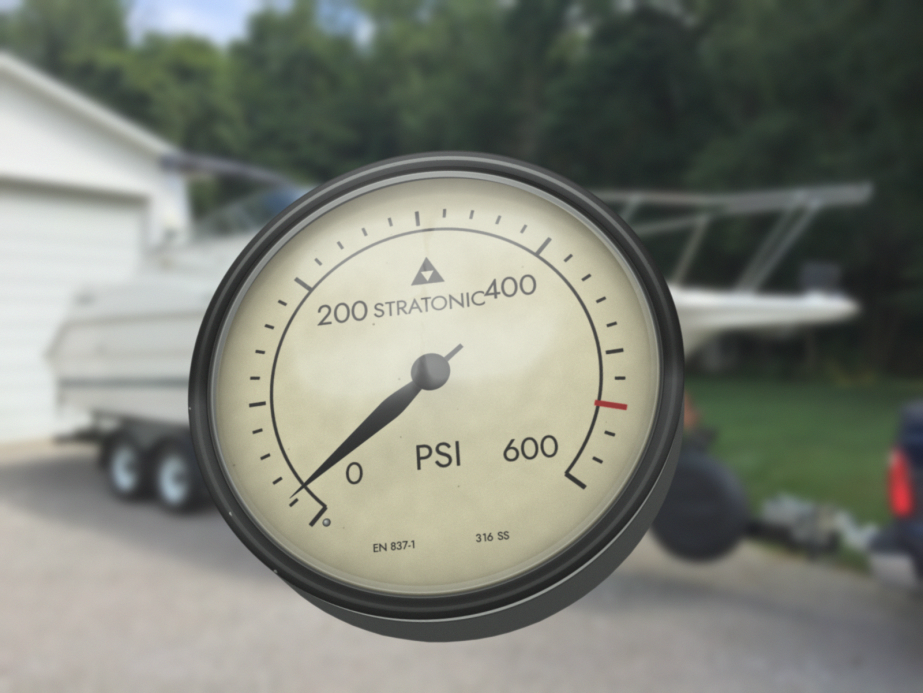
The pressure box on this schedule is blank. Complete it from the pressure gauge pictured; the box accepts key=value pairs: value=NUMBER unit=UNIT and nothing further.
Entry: value=20 unit=psi
